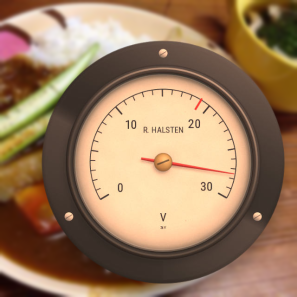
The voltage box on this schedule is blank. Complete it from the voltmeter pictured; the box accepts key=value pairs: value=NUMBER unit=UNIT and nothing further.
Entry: value=27.5 unit=V
